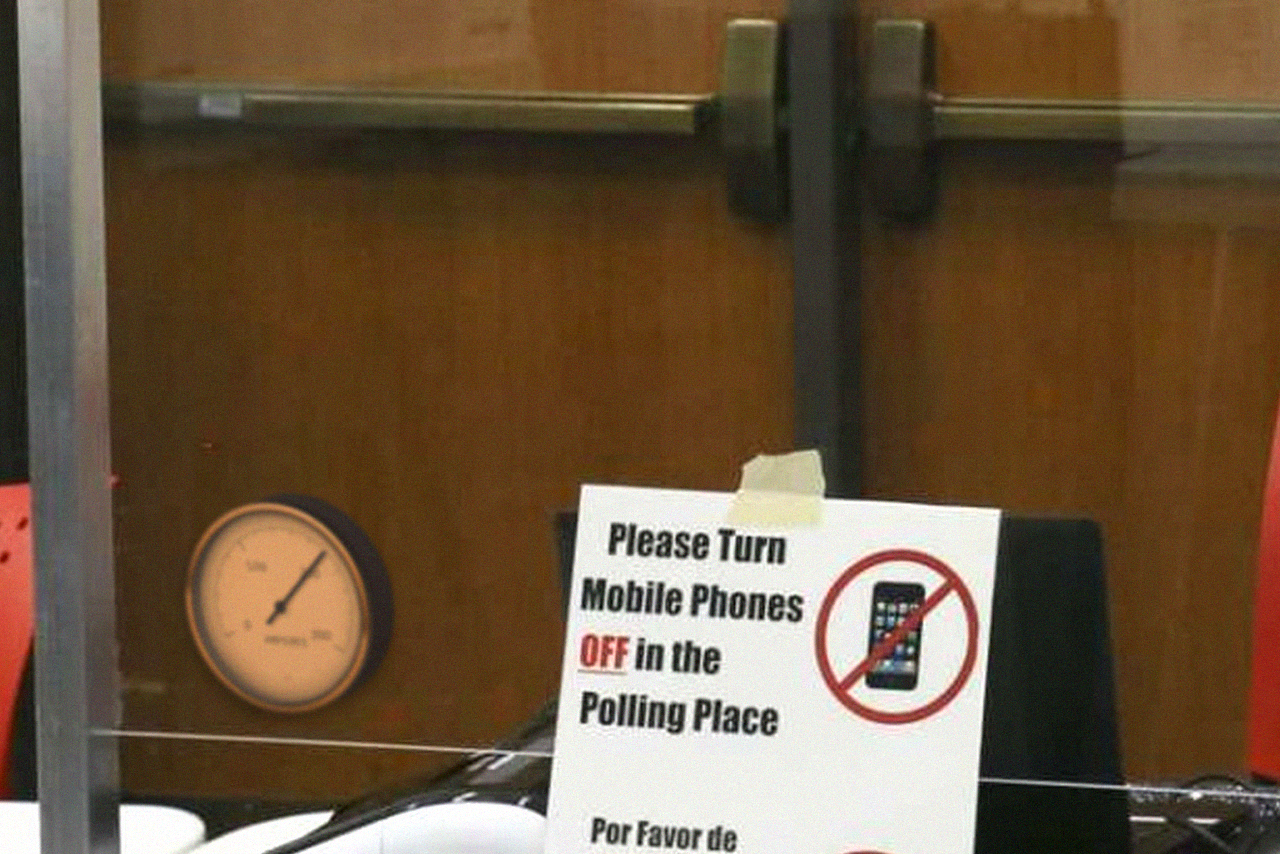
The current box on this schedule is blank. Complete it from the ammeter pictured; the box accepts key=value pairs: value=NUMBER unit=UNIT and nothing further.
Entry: value=200 unit=A
